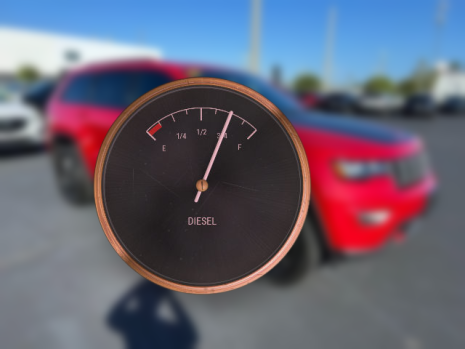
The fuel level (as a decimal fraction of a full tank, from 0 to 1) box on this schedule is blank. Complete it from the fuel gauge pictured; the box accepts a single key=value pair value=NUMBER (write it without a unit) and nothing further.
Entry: value=0.75
